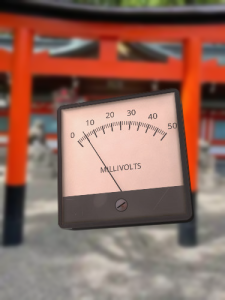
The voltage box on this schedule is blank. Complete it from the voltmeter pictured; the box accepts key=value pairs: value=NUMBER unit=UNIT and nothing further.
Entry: value=5 unit=mV
